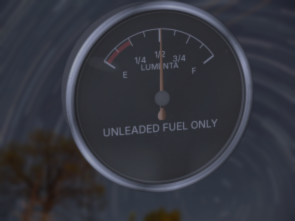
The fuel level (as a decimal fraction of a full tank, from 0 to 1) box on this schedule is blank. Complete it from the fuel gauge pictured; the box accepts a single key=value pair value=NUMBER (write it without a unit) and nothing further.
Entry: value=0.5
